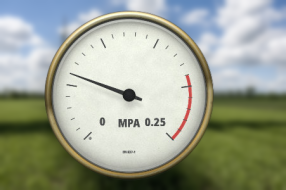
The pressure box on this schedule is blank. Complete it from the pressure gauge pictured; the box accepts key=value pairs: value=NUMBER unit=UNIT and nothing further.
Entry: value=0.06 unit=MPa
